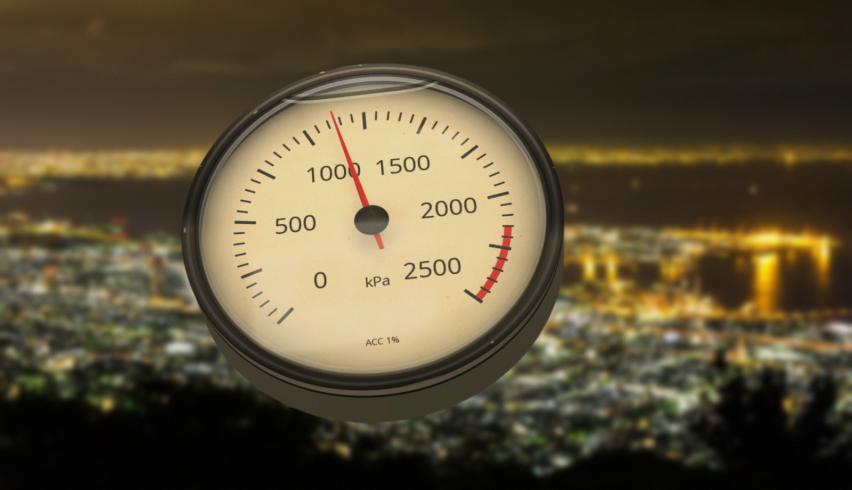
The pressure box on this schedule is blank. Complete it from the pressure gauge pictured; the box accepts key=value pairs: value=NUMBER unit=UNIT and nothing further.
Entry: value=1125 unit=kPa
